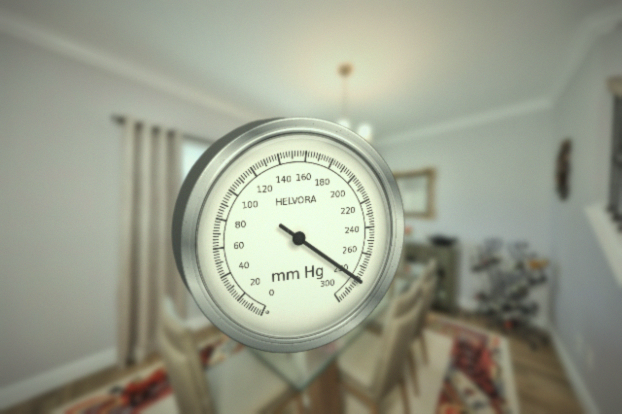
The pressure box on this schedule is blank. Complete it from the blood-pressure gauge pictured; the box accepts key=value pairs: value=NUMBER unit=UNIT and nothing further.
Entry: value=280 unit=mmHg
